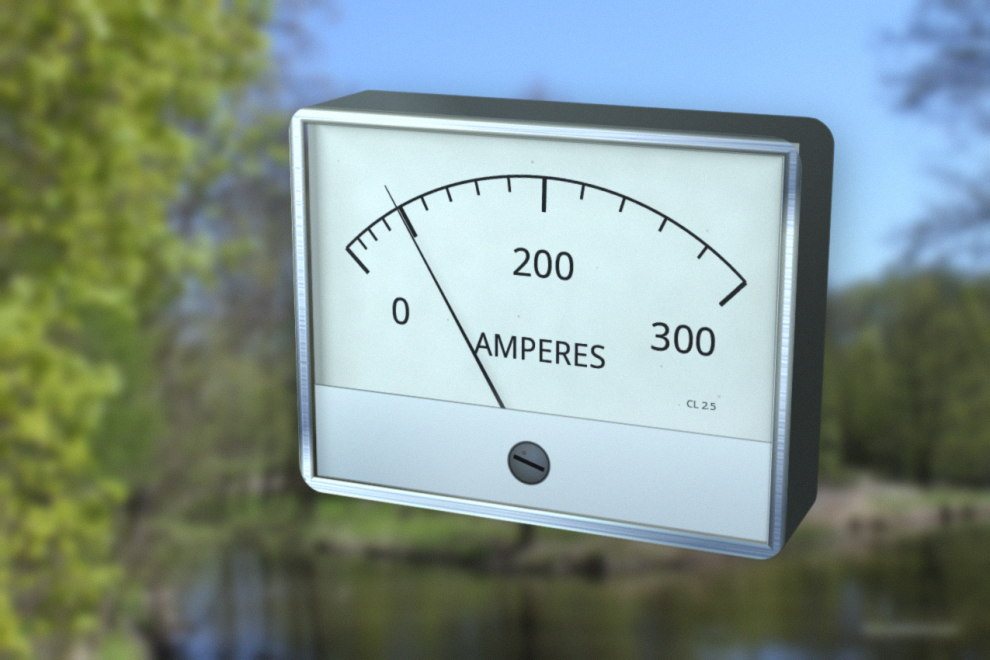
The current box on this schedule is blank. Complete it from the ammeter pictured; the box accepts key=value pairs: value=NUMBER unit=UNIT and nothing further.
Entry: value=100 unit=A
